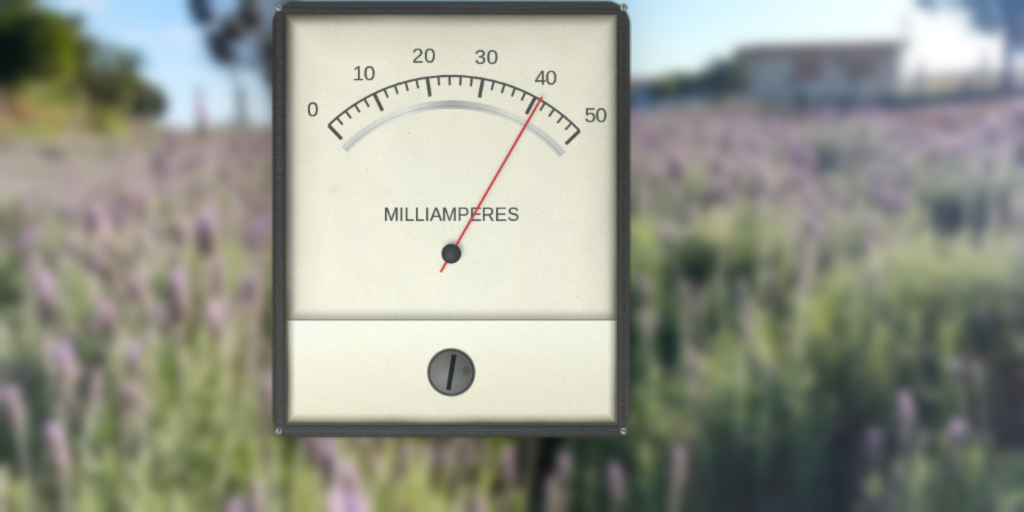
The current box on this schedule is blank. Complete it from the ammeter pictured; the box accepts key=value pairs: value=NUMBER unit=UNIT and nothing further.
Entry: value=41 unit=mA
